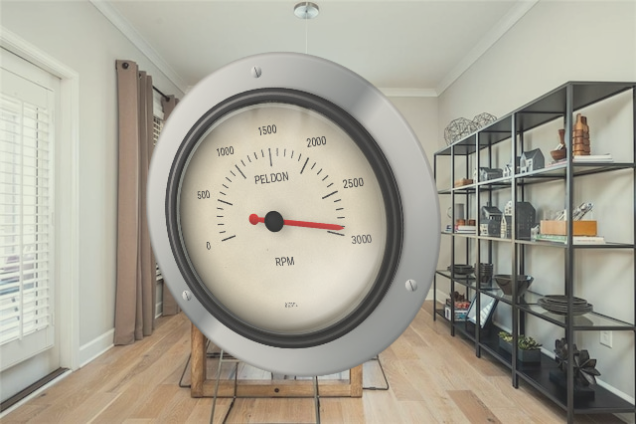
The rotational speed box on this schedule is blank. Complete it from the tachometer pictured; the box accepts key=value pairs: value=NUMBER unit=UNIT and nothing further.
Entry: value=2900 unit=rpm
